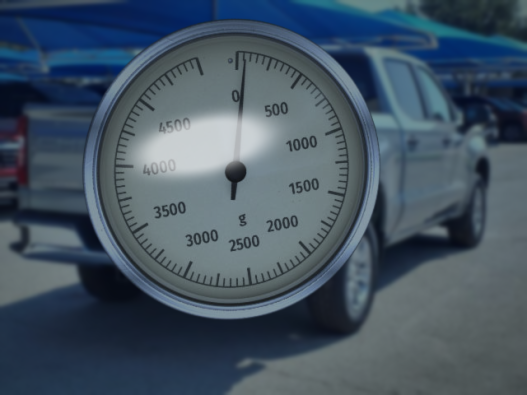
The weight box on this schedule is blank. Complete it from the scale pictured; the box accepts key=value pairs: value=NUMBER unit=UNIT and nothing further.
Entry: value=50 unit=g
